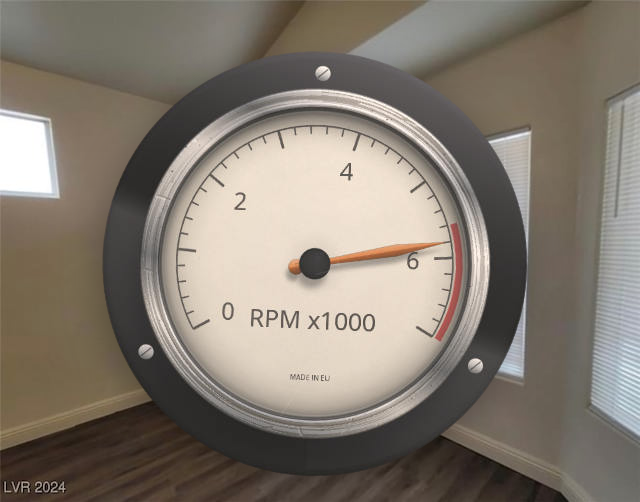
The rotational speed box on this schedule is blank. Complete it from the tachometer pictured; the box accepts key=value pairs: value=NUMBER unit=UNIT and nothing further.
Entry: value=5800 unit=rpm
